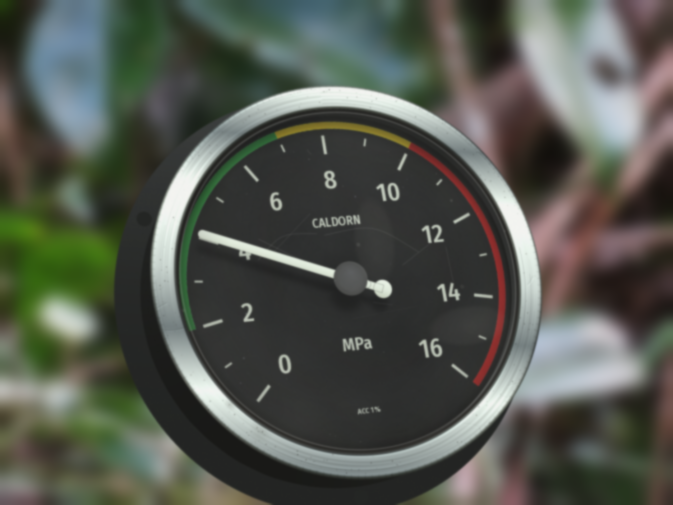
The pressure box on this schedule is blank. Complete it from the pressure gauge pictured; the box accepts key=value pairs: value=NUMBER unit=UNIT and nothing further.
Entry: value=4 unit=MPa
